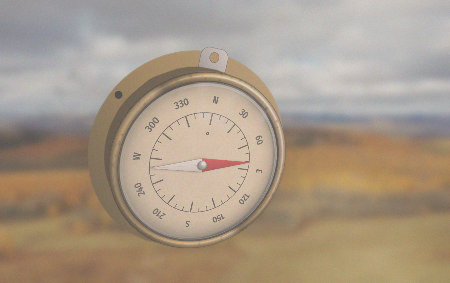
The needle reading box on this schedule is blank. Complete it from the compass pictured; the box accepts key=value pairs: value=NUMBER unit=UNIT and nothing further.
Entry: value=80 unit=°
